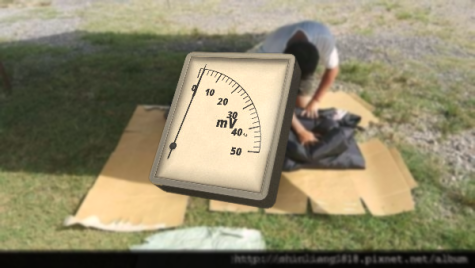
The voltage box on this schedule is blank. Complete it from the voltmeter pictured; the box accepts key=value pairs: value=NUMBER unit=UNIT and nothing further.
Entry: value=2 unit=mV
